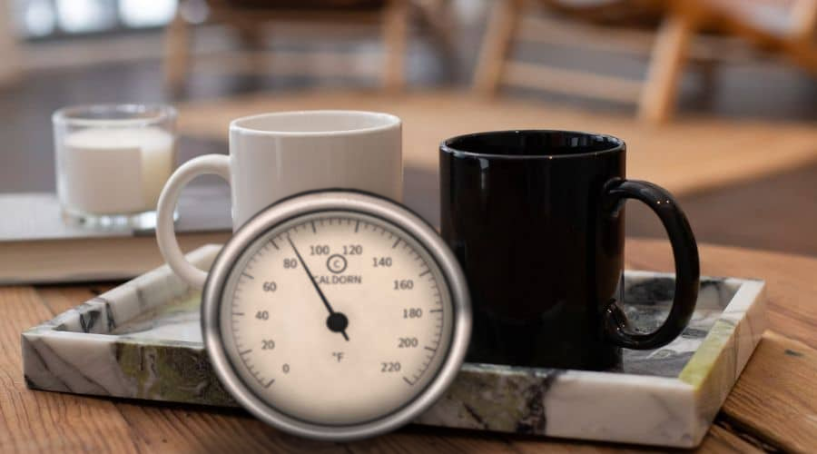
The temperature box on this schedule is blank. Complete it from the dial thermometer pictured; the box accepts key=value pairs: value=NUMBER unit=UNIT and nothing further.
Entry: value=88 unit=°F
